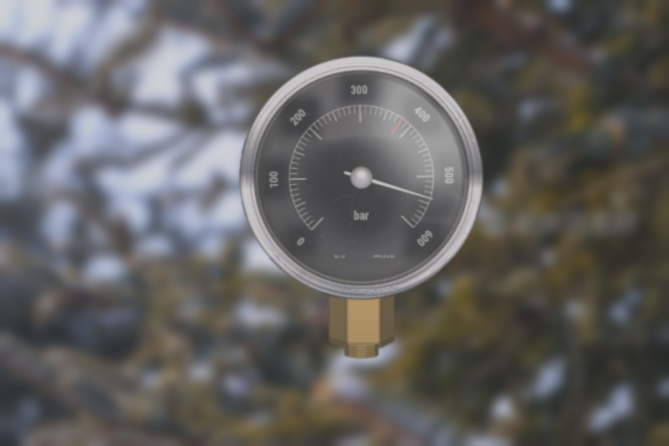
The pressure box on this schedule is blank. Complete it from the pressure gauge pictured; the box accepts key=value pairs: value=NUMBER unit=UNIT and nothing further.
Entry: value=540 unit=bar
